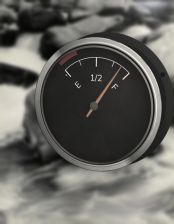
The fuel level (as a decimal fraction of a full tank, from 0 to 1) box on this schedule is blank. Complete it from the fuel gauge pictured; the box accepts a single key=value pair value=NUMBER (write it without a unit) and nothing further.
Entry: value=0.875
